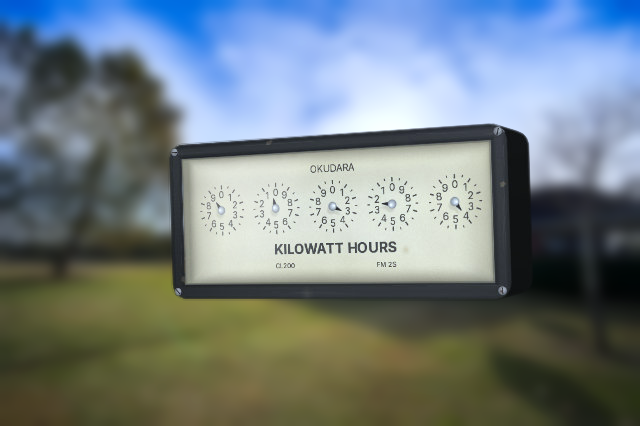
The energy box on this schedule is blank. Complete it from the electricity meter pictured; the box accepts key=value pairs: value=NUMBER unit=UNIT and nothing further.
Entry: value=90324 unit=kWh
